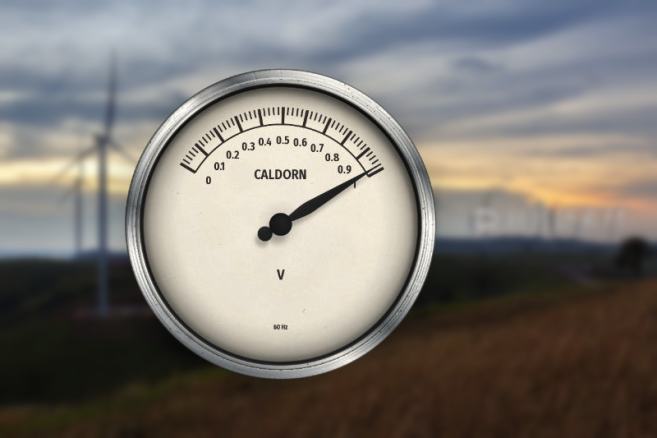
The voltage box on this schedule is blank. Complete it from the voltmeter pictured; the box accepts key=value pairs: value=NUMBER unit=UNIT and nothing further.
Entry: value=0.98 unit=V
